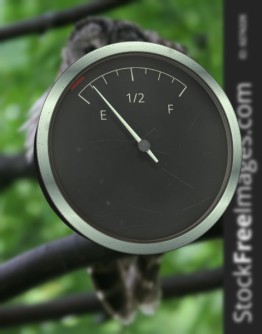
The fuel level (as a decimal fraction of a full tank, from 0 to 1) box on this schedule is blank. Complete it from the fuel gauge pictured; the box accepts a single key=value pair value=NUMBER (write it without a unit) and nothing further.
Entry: value=0.125
